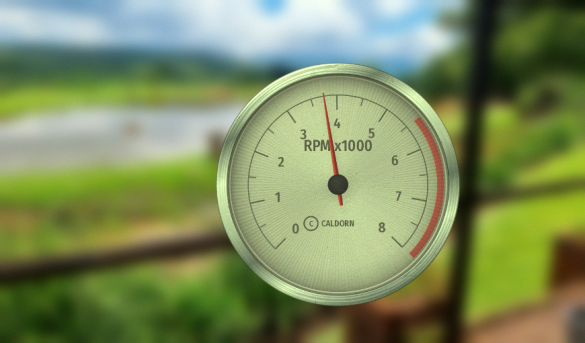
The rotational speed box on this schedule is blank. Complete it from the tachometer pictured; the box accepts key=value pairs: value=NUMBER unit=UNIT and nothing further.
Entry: value=3750 unit=rpm
